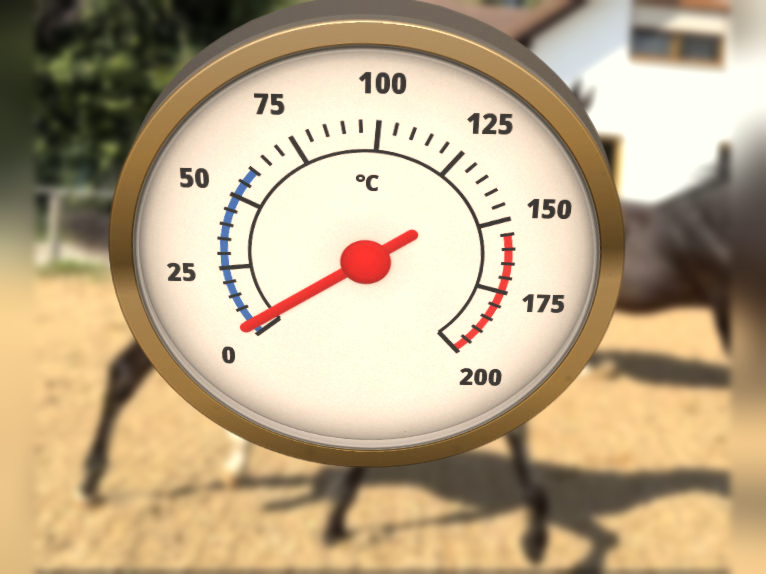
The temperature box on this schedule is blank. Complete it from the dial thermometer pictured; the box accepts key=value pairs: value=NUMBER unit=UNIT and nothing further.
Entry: value=5 unit=°C
